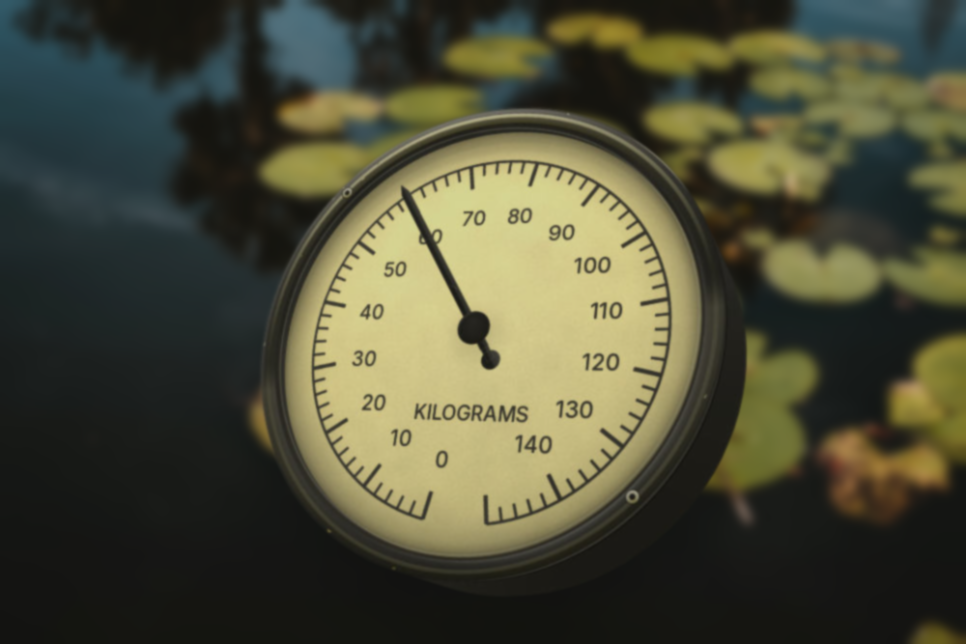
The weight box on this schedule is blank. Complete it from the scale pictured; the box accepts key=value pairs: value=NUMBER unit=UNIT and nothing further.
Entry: value=60 unit=kg
